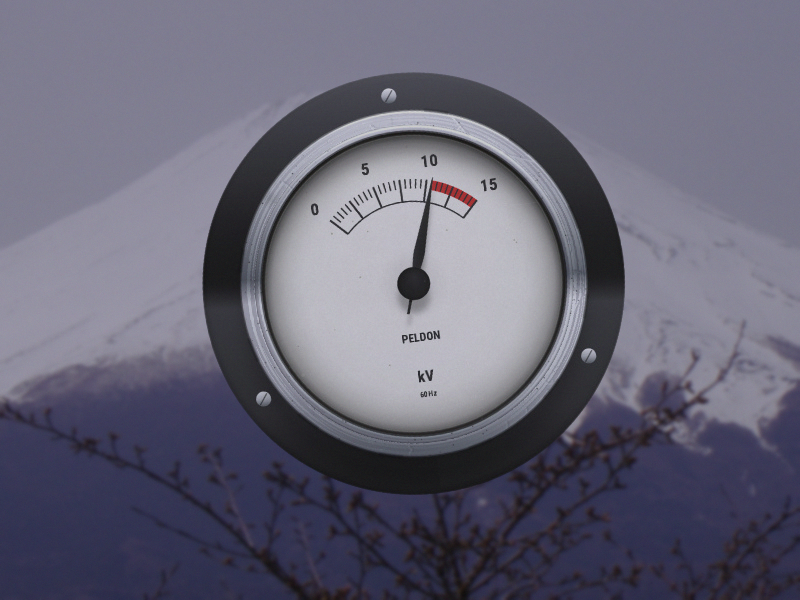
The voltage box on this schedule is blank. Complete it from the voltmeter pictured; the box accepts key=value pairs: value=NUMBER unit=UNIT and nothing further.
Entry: value=10.5 unit=kV
